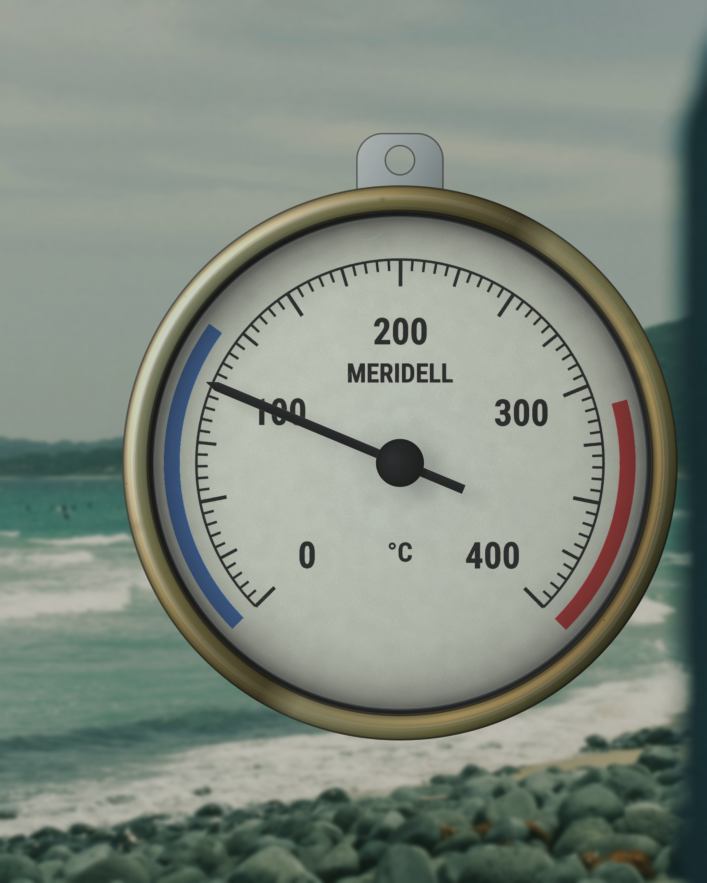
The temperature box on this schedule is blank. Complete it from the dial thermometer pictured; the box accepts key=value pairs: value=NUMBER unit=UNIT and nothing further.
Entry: value=100 unit=°C
